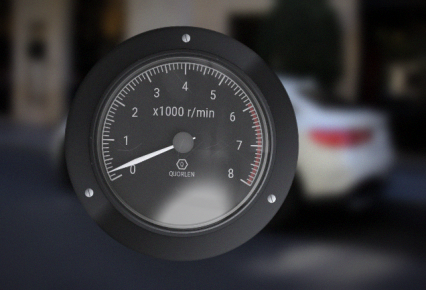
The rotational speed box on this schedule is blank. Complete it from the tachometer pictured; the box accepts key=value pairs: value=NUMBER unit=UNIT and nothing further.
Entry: value=200 unit=rpm
